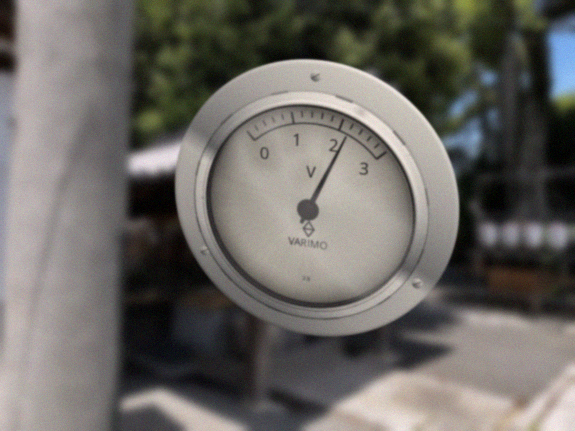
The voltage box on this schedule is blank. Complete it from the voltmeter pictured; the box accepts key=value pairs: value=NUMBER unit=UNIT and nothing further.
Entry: value=2.2 unit=V
